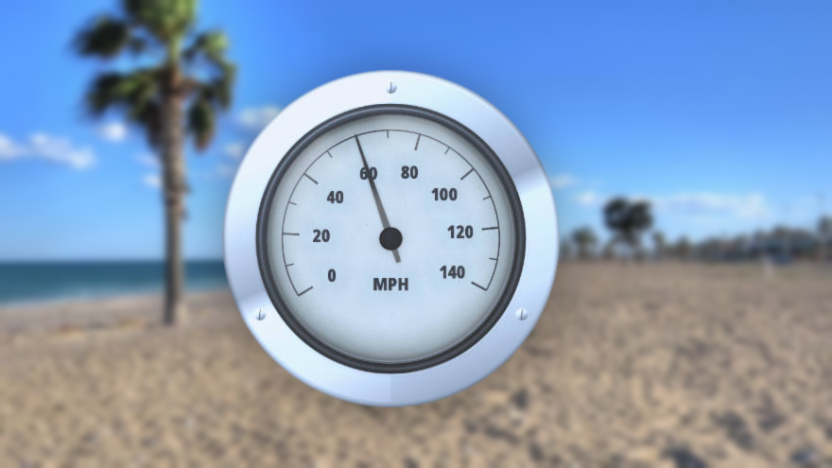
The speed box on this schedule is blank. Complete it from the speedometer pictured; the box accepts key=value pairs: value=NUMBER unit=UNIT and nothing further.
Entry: value=60 unit=mph
